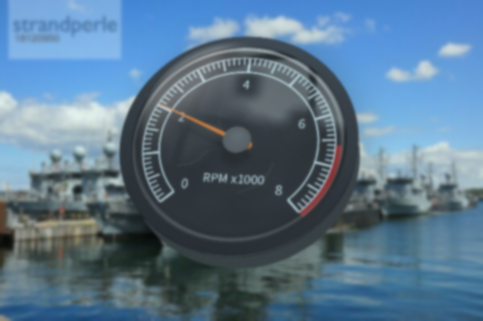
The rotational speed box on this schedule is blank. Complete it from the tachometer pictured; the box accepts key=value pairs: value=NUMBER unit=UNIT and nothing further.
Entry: value=2000 unit=rpm
